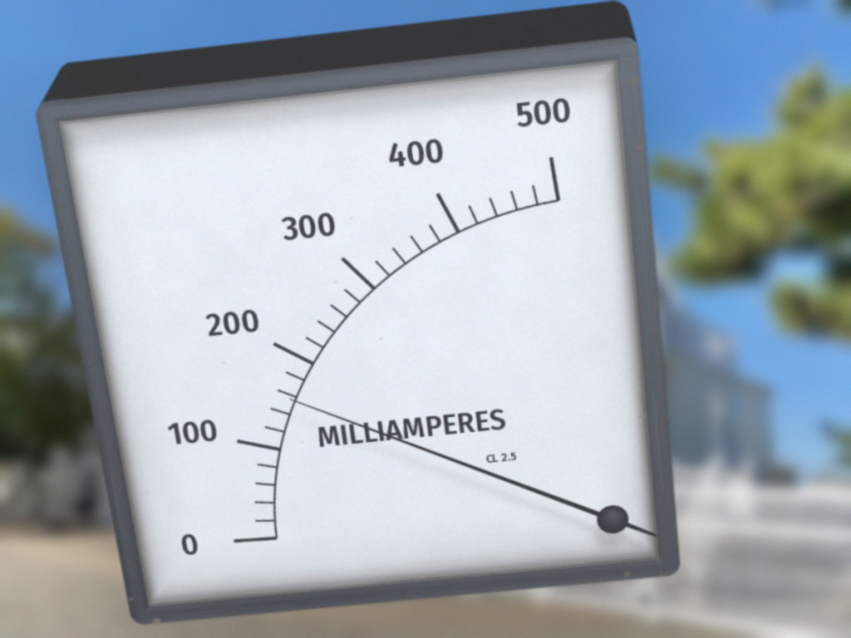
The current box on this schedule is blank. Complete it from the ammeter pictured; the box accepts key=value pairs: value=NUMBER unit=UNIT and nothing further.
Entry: value=160 unit=mA
